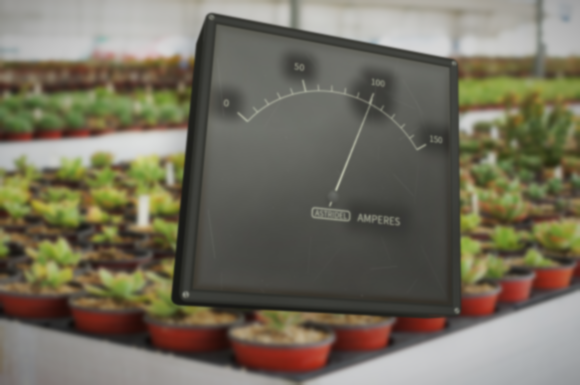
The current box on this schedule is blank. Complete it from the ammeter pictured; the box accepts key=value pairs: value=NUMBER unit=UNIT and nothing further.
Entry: value=100 unit=A
